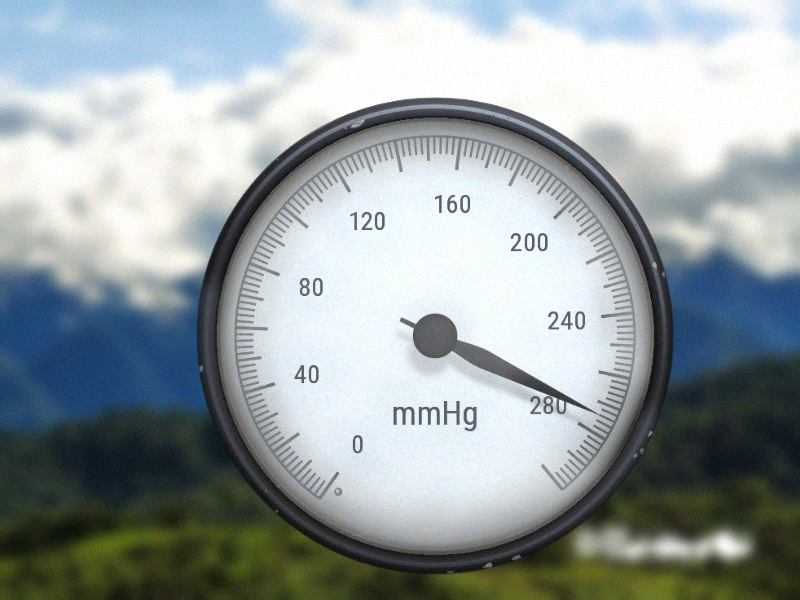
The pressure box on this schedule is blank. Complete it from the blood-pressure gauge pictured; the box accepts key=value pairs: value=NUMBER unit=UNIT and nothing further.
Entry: value=274 unit=mmHg
